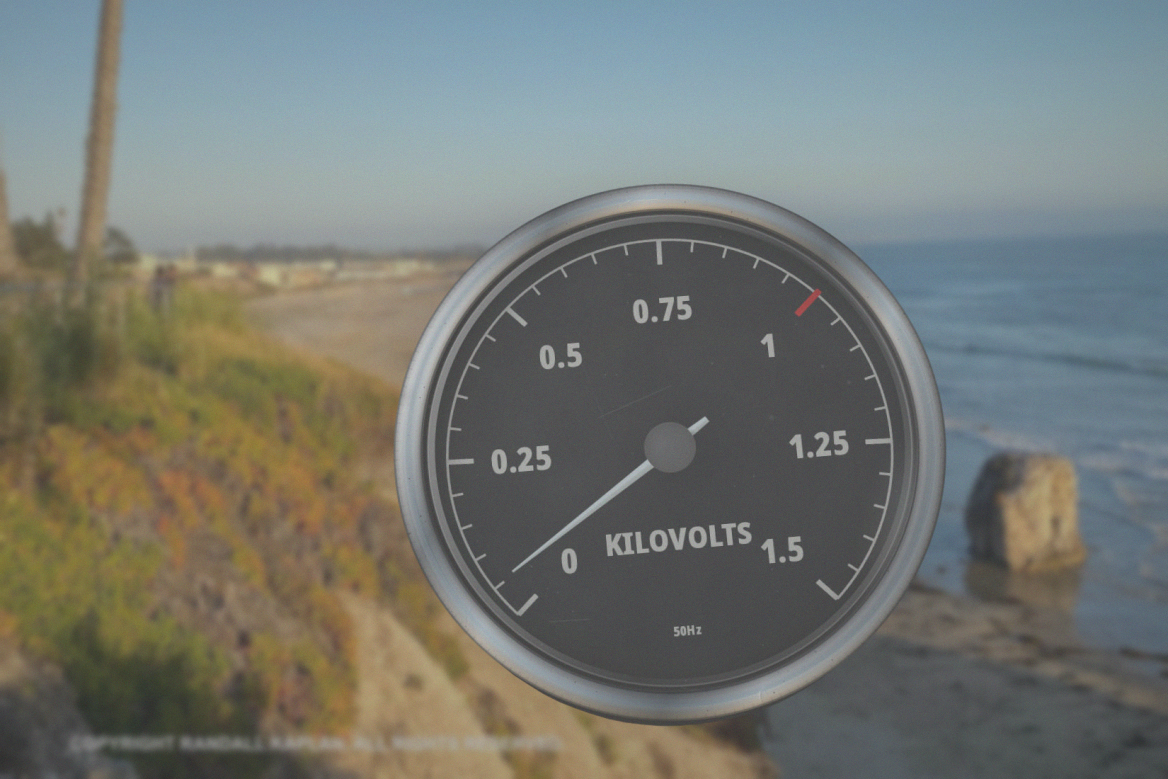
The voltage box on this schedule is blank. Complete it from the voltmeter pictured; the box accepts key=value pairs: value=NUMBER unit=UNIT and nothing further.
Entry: value=0.05 unit=kV
